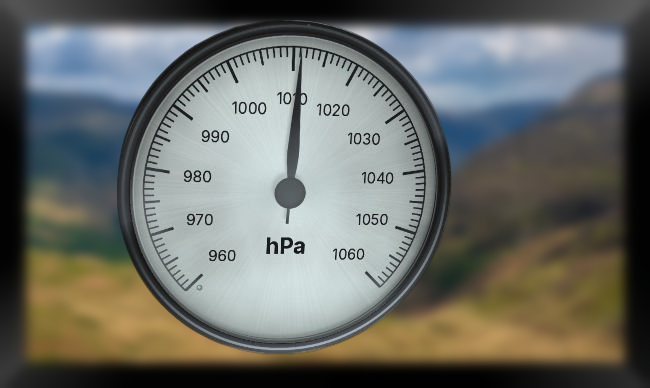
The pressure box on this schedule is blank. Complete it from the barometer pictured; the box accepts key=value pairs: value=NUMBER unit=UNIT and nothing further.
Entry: value=1011 unit=hPa
